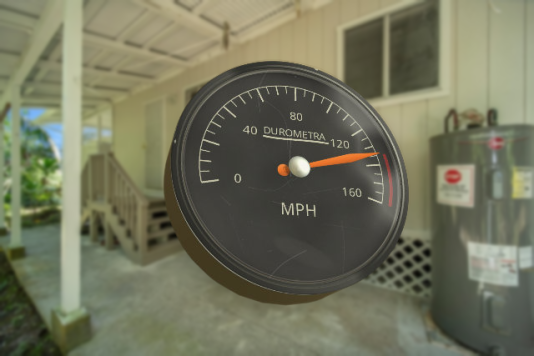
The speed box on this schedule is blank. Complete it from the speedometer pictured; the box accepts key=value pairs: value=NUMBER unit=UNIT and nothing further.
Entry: value=135 unit=mph
